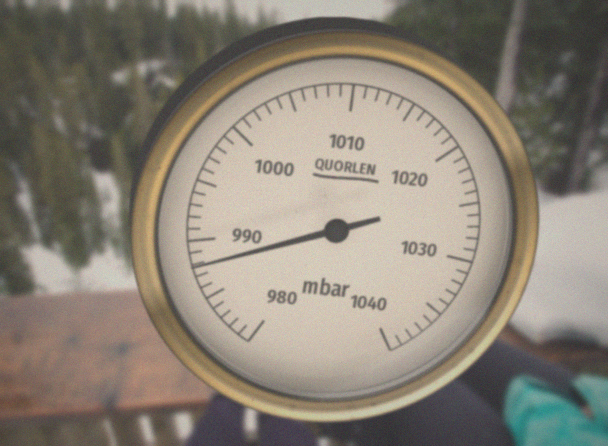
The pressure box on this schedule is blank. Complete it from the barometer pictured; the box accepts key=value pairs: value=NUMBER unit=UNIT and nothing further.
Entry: value=988 unit=mbar
